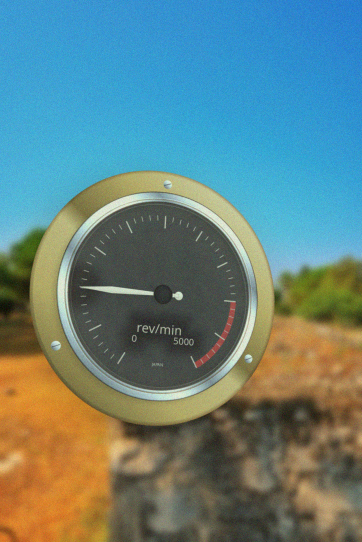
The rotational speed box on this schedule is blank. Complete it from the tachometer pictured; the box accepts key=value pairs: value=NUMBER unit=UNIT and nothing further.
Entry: value=1000 unit=rpm
